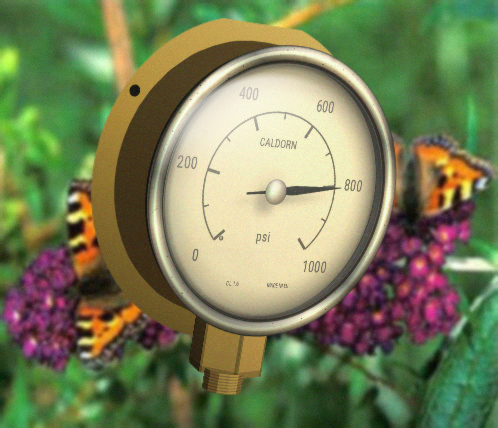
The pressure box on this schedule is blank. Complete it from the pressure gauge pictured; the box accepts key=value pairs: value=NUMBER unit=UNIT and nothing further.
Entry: value=800 unit=psi
